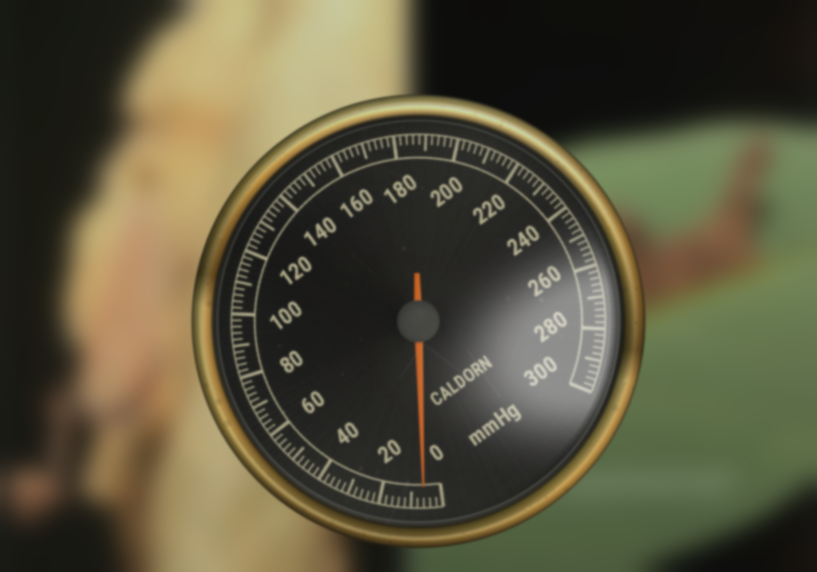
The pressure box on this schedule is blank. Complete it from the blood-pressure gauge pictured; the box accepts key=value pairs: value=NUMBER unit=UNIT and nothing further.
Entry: value=6 unit=mmHg
